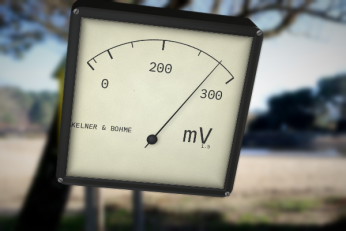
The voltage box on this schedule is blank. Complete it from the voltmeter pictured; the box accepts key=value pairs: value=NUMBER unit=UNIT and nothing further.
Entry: value=275 unit=mV
